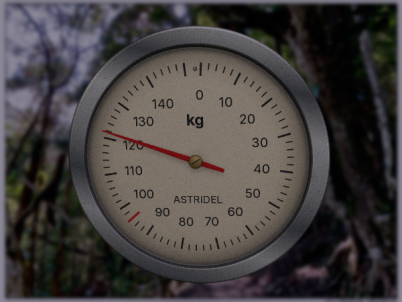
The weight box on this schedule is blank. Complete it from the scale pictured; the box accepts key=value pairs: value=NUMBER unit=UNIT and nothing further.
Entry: value=122 unit=kg
